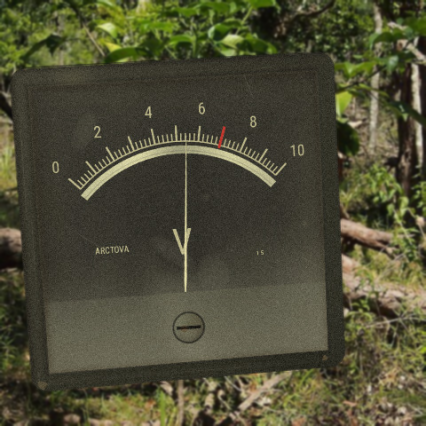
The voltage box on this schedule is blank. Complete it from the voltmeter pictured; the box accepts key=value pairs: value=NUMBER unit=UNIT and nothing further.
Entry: value=5.4 unit=V
